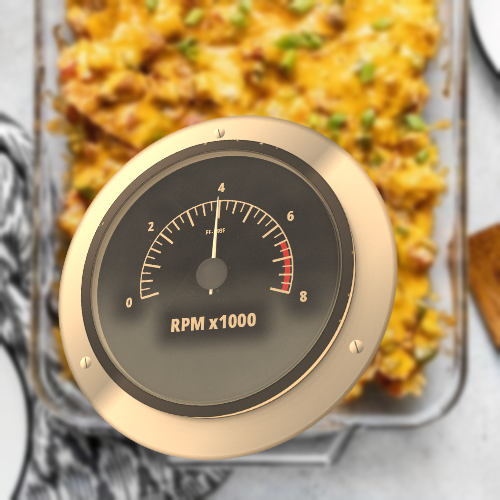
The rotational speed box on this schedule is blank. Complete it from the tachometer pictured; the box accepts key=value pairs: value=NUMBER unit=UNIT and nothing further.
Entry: value=4000 unit=rpm
